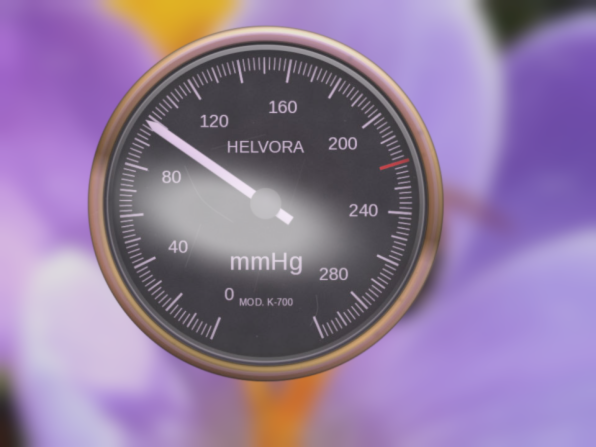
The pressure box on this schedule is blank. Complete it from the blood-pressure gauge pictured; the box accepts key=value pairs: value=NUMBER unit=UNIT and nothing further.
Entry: value=98 unit=mmHg
